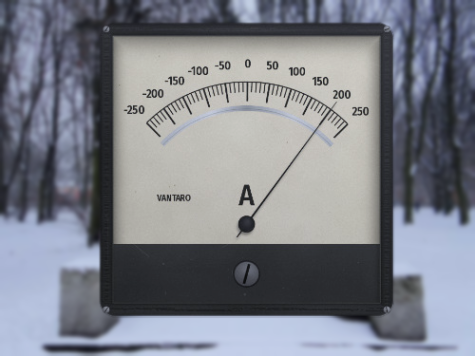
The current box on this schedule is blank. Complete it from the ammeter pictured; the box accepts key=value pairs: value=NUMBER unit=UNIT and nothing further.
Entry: value=200 unit=A
